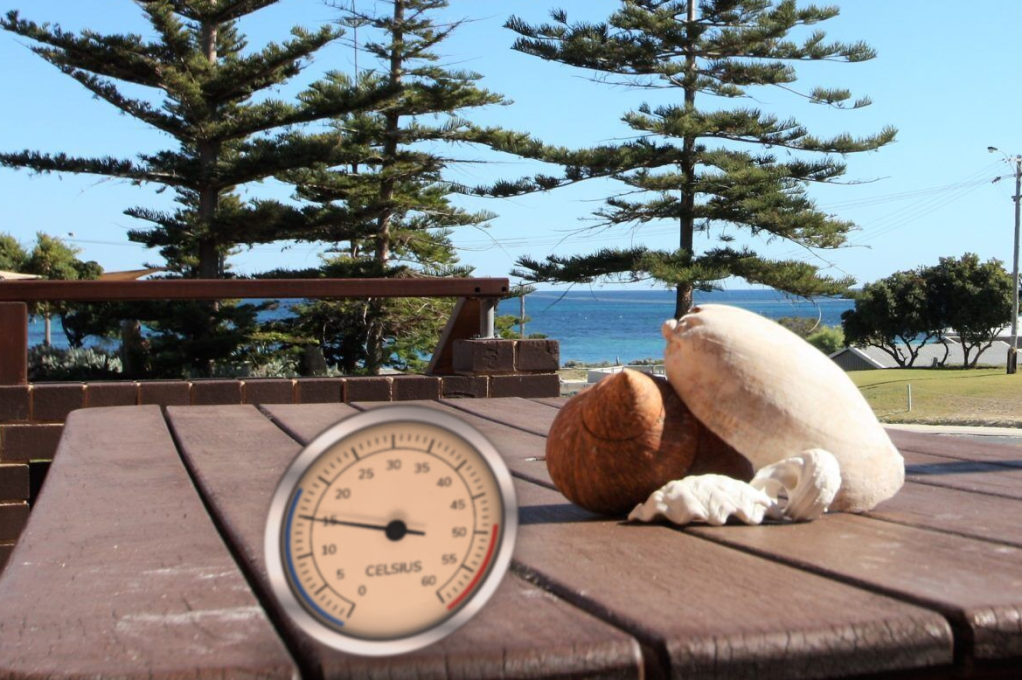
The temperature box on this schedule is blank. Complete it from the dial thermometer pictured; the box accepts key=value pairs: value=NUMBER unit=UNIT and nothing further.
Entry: value=15 unit=°C
